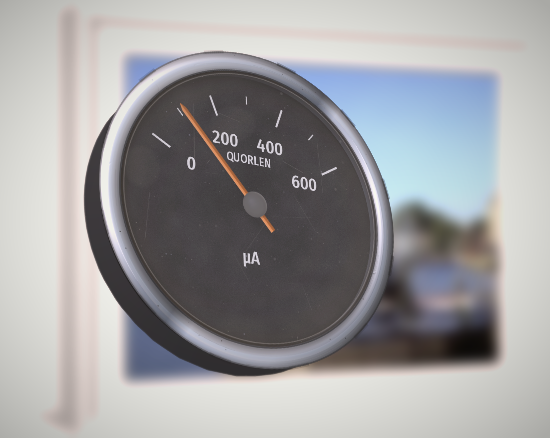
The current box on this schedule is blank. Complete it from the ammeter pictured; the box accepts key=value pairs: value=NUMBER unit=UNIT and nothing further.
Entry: value=100 unit=µA
